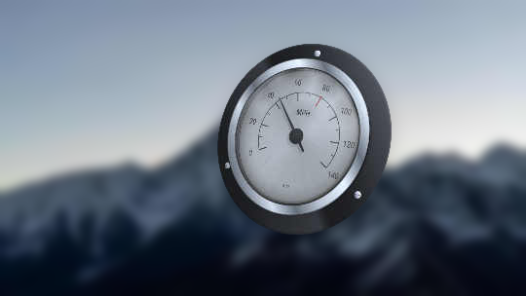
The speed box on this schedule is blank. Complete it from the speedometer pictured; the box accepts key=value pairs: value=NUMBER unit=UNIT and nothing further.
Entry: value=45 unit=mph
